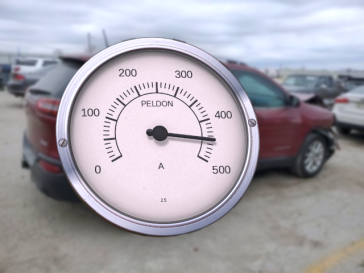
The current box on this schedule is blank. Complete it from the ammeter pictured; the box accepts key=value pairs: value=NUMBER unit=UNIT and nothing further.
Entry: value=450 unit=A
